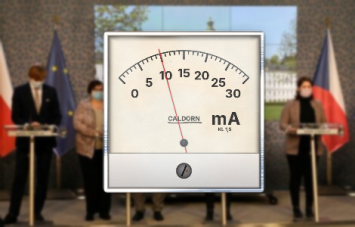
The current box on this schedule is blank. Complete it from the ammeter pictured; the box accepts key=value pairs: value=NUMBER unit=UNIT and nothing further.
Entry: value=10 unit=mA
